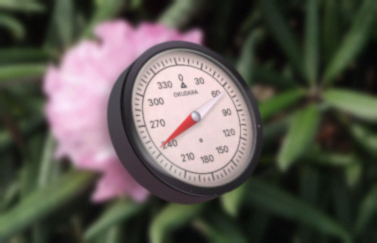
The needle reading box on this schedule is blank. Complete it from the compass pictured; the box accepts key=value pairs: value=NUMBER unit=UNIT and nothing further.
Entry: value=245 unit=°
